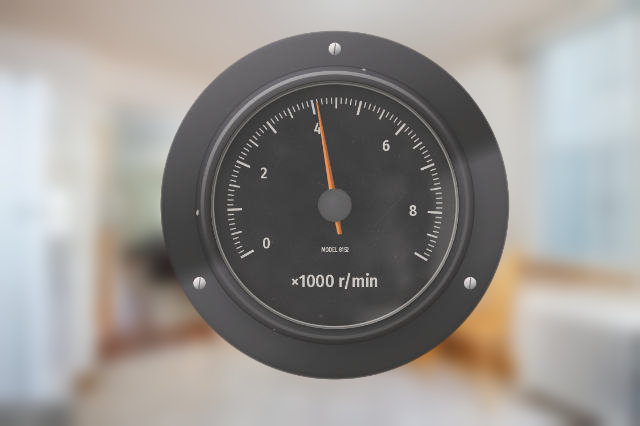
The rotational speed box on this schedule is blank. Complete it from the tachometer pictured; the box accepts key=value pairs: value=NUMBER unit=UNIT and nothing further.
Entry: value=4100 unit=rpm
